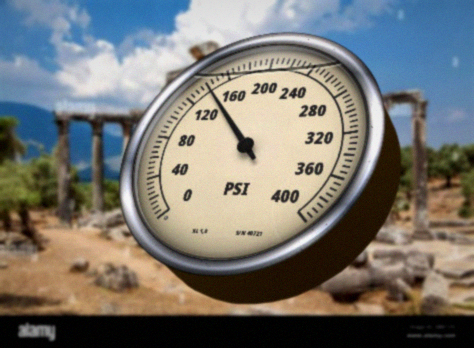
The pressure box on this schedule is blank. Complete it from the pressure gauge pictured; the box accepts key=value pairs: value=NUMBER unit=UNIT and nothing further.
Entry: value=140 unit=psi
